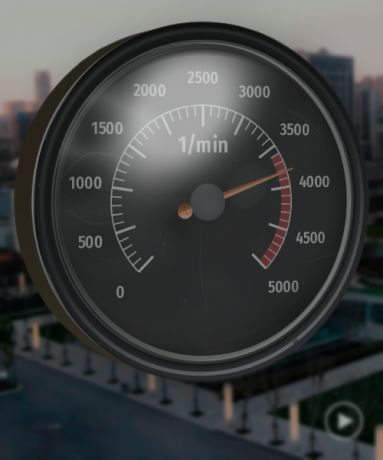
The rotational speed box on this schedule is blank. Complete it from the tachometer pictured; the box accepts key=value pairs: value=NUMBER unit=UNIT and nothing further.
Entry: value=3800 unit=rpm
